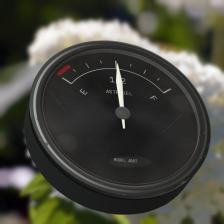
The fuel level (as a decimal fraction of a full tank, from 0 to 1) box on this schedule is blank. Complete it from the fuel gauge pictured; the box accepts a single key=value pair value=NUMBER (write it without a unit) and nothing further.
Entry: value=0.5
